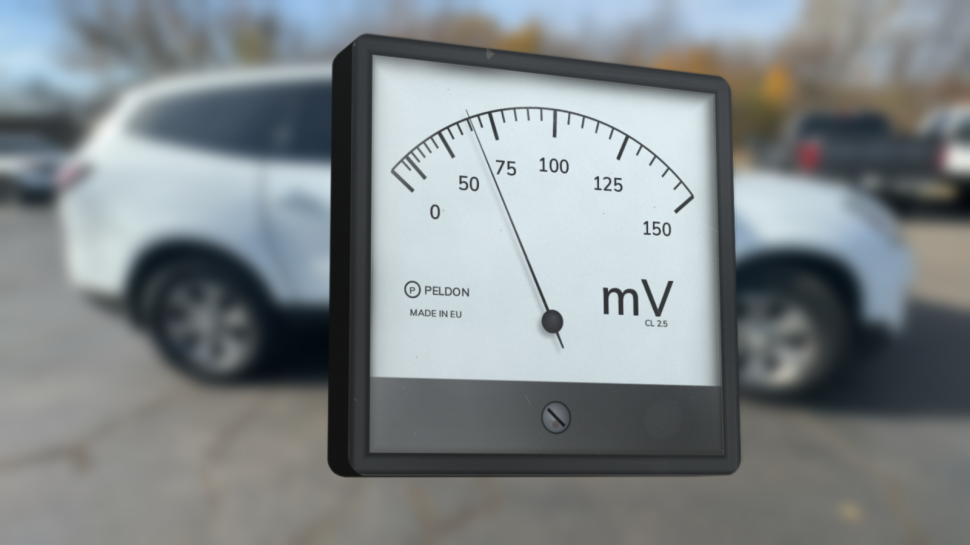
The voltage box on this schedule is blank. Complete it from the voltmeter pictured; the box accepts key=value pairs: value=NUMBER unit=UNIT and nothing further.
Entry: value=65 unit=mV
